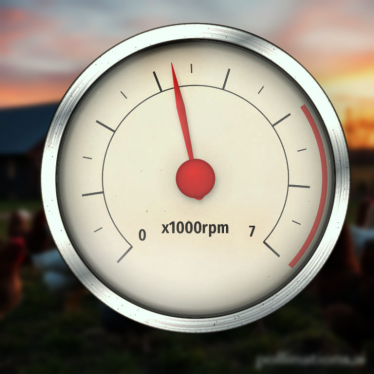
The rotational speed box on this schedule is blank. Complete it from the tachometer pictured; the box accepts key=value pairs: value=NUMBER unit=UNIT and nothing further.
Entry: value=3250 unit=rpm
